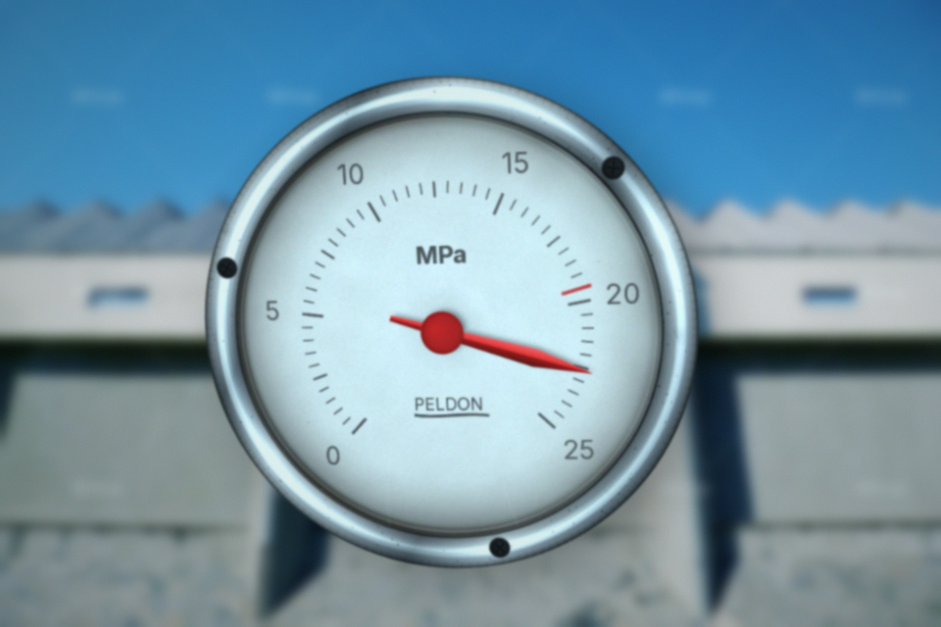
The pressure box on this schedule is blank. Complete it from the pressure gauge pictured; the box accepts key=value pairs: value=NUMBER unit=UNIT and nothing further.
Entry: value=22.5 unit=MPa
